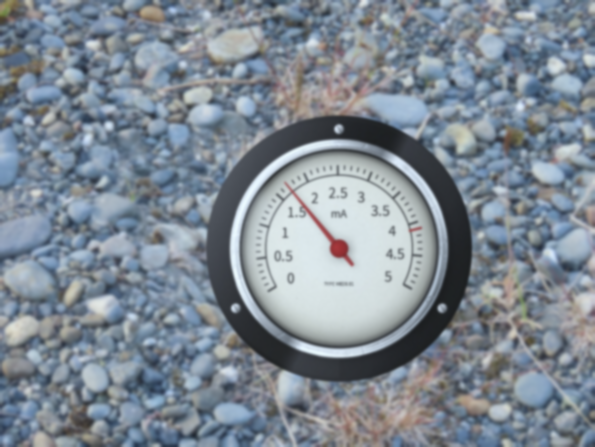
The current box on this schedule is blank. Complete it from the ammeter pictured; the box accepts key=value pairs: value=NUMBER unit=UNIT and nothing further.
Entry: value=1.7 unit=mA
